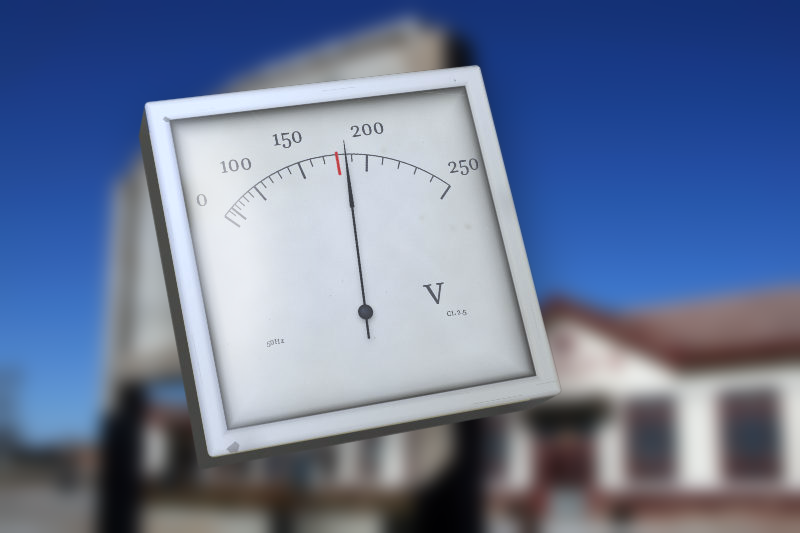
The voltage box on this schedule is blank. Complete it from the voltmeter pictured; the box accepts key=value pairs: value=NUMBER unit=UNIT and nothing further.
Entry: value=185 unit=V
